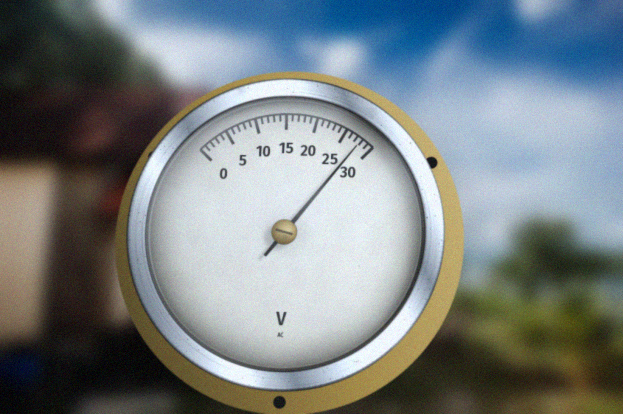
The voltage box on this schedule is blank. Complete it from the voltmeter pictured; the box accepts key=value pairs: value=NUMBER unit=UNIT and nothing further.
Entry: value=28 unit=V
